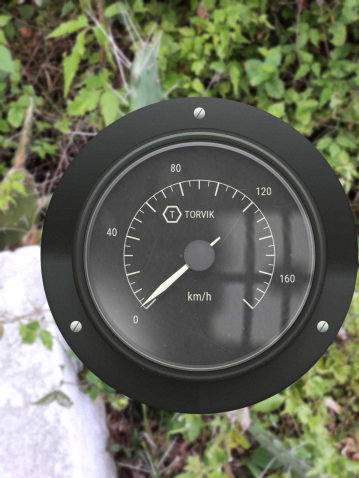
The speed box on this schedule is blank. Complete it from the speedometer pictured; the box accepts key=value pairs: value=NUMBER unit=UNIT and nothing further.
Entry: value=2.5 unit=km/h
